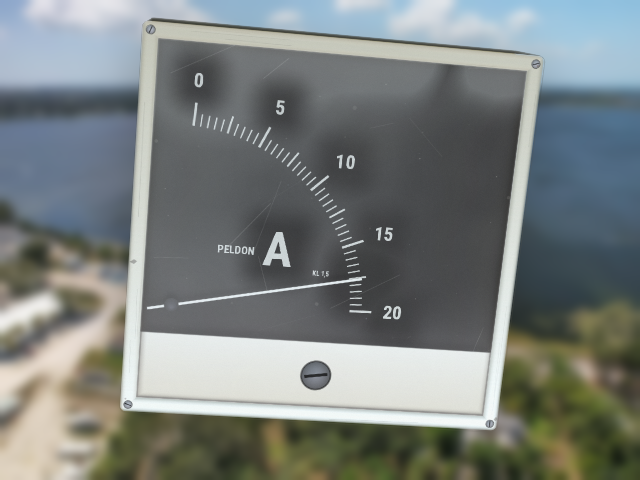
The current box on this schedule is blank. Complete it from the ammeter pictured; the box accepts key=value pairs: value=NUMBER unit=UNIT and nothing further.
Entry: value=17.5 unit=A
